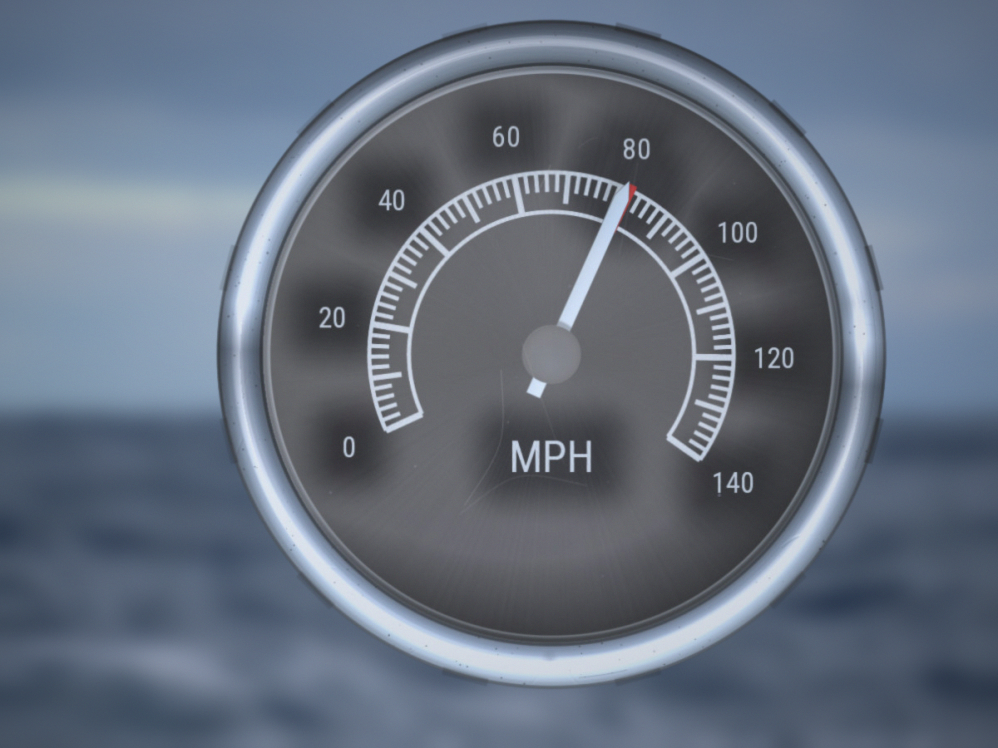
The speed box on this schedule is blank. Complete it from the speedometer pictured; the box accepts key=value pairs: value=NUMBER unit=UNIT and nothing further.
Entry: value=81 unit=mph
